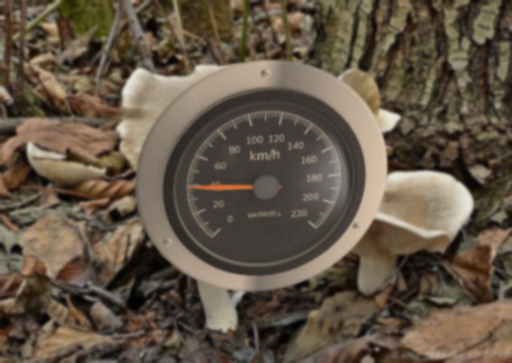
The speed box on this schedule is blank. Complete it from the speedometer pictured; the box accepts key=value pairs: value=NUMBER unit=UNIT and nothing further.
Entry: value=40 unit=km/h
